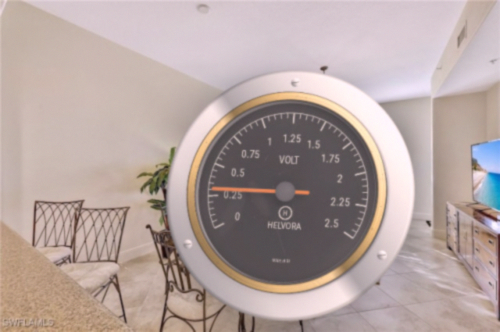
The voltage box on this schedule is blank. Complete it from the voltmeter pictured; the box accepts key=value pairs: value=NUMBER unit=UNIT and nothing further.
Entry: value=0.3 unit=V
